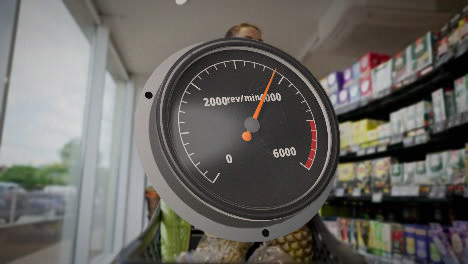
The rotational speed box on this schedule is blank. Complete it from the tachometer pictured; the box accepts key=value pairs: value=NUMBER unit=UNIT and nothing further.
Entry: value=3800 unit=rpm
